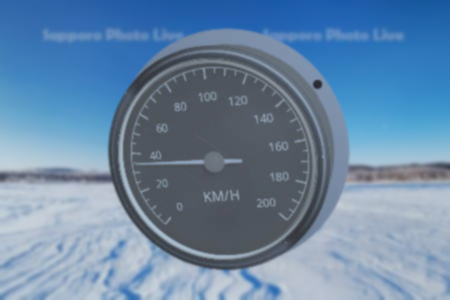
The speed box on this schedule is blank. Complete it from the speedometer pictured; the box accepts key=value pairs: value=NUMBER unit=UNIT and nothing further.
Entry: value=35 unit=km/h
